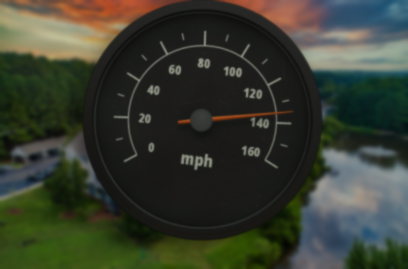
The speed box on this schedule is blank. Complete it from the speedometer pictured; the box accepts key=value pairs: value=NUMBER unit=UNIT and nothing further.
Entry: value=135 unit=mph
